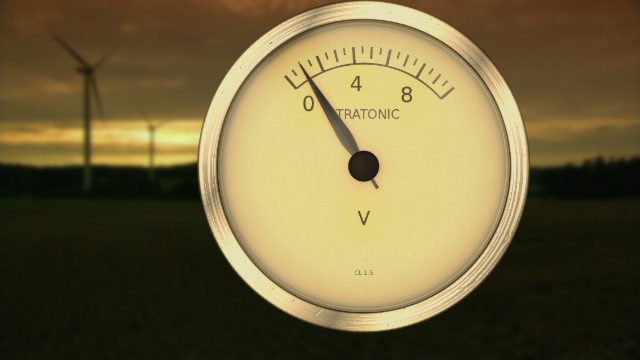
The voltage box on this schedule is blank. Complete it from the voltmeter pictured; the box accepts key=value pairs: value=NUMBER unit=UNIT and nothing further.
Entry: value=1 unit=V
